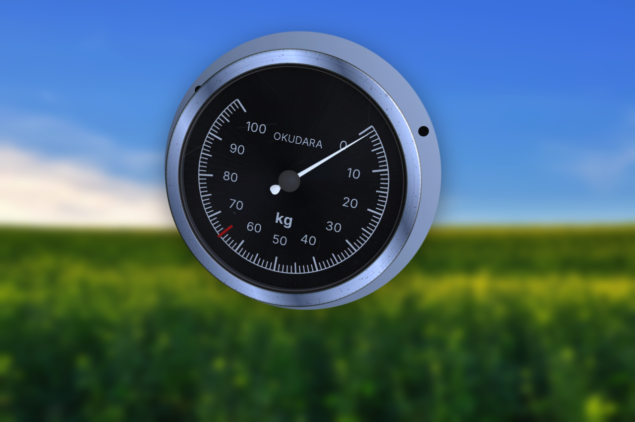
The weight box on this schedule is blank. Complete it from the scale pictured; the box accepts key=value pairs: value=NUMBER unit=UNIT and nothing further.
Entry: value=1 unit=kg
